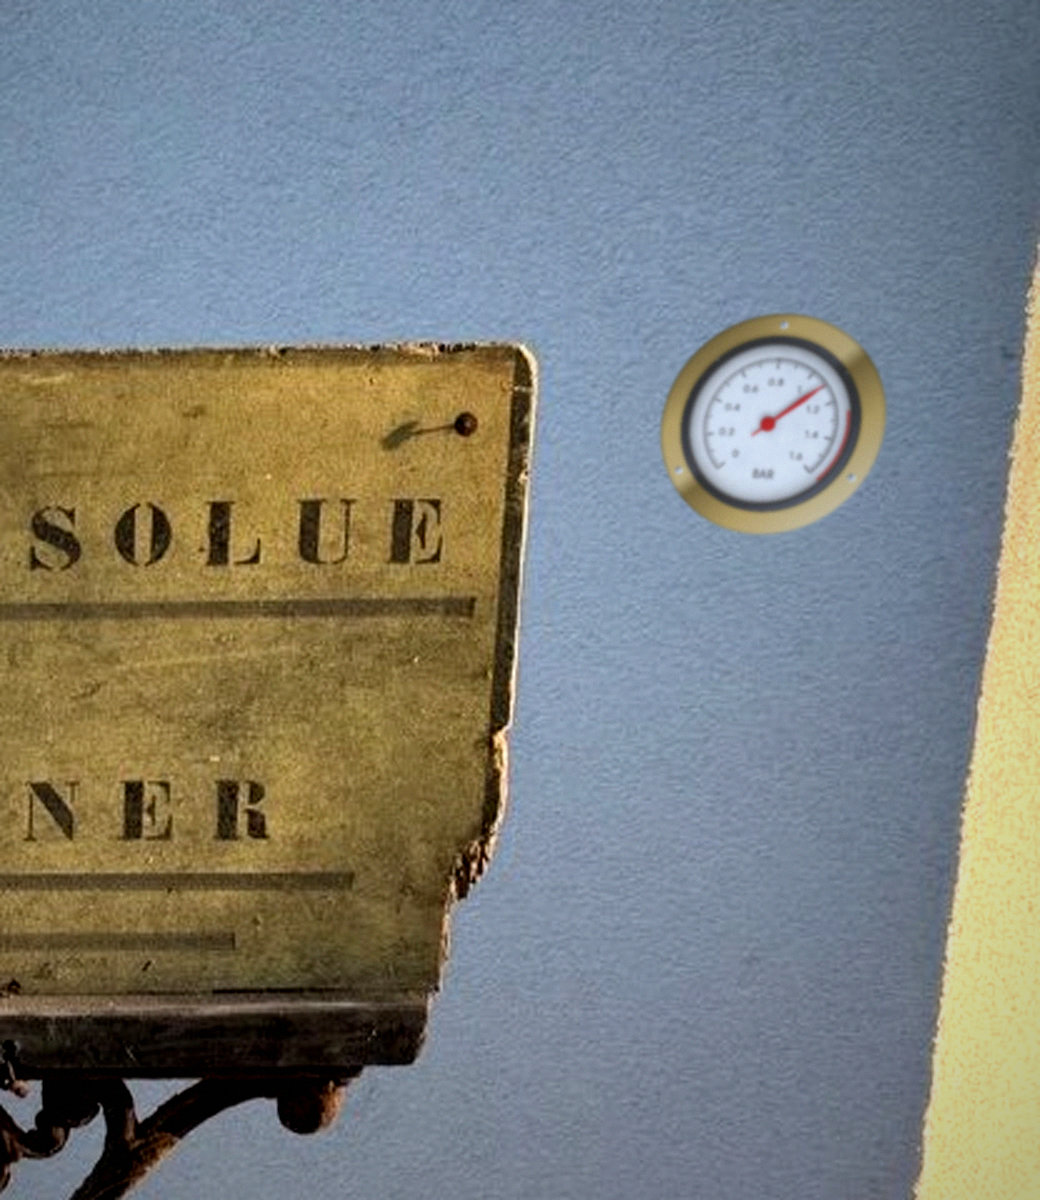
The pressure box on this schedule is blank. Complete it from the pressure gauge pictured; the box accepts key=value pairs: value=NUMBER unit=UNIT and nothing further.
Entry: value=1.1 unit=bar
